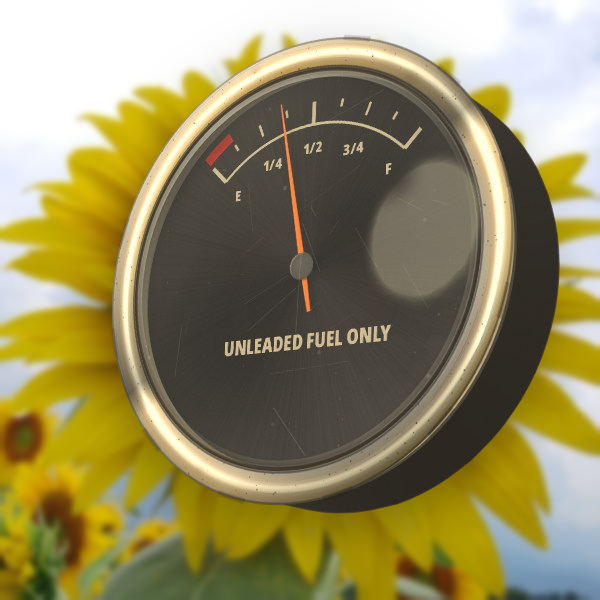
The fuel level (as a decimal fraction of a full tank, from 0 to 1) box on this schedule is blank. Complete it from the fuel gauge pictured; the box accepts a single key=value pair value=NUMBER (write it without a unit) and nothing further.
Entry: value=0.375
